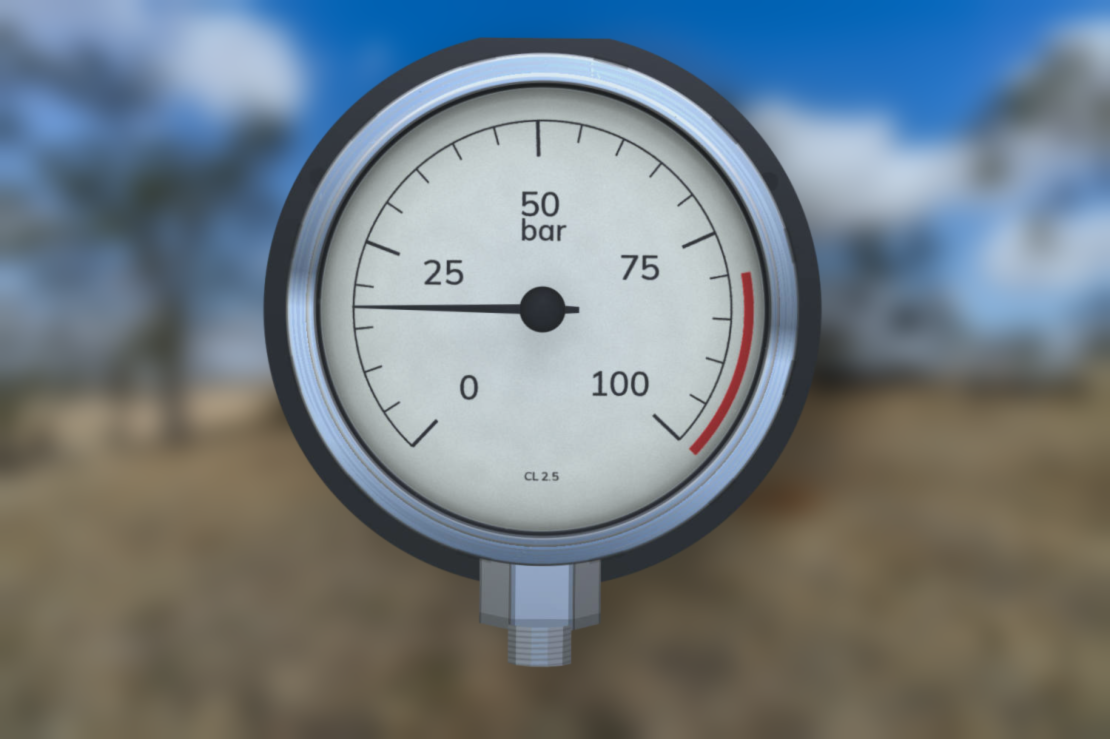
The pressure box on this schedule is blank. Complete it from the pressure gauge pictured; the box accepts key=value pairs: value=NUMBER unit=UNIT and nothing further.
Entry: value=17.5 unit=bar
